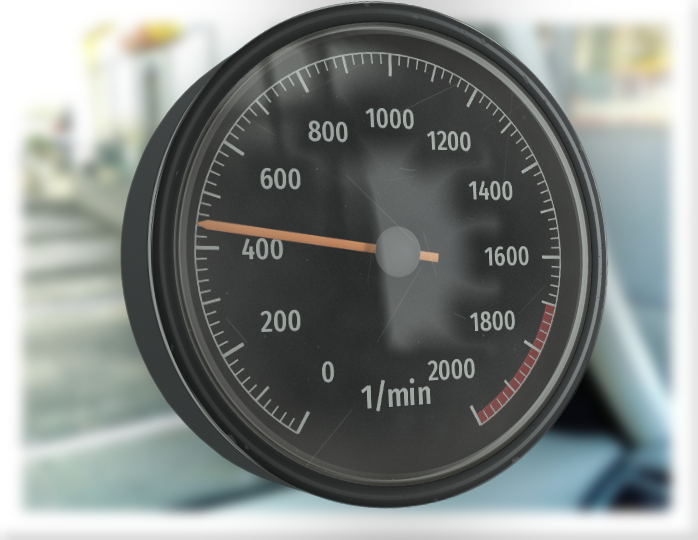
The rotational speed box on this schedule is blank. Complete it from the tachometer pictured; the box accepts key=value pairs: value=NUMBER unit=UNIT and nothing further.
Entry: value=440 unit=rpm
